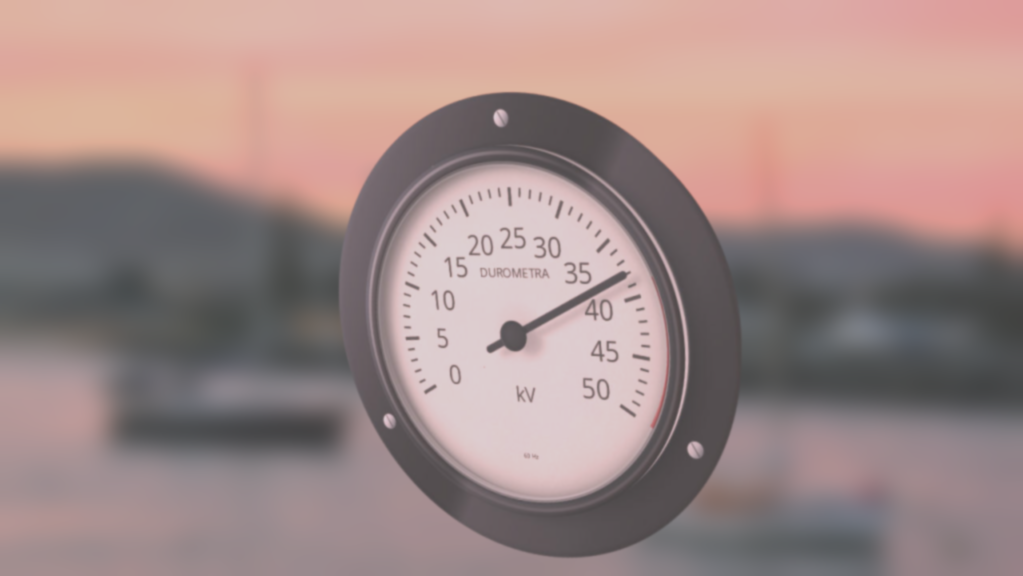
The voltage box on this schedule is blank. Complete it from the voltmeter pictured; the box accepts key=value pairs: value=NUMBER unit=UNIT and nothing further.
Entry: value=38 unit=kV
